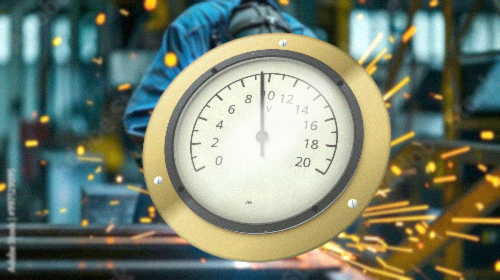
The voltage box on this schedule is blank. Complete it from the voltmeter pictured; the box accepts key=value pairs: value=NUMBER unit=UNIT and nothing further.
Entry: value=9.5 unit=V
